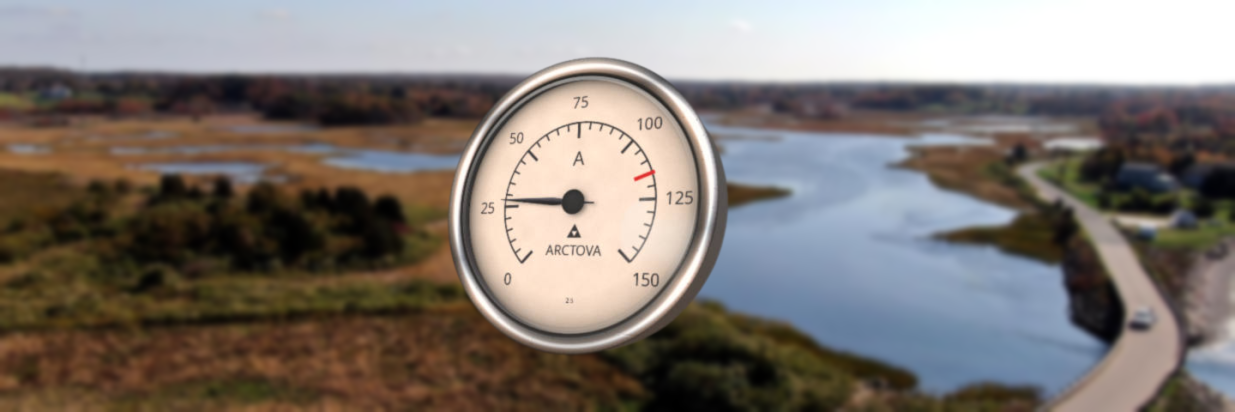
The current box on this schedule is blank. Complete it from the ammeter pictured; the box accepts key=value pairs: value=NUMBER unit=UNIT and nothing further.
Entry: value=27.5 unit=A
